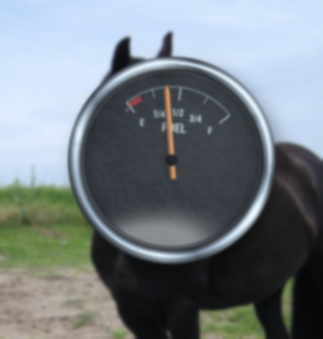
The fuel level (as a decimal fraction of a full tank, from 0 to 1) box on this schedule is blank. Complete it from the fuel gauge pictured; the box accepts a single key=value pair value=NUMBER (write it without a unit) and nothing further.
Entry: value=0.375
